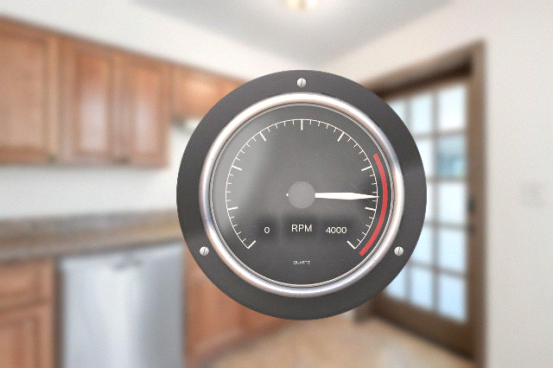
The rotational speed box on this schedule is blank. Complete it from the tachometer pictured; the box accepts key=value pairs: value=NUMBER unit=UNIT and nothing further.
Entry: value=3350 unit=rpm
